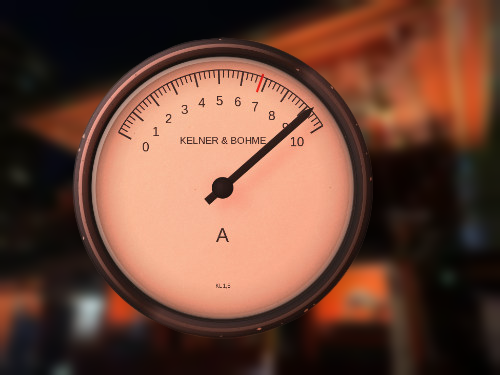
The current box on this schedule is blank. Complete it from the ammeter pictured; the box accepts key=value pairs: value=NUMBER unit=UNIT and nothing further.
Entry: value=9.2 unit=A
